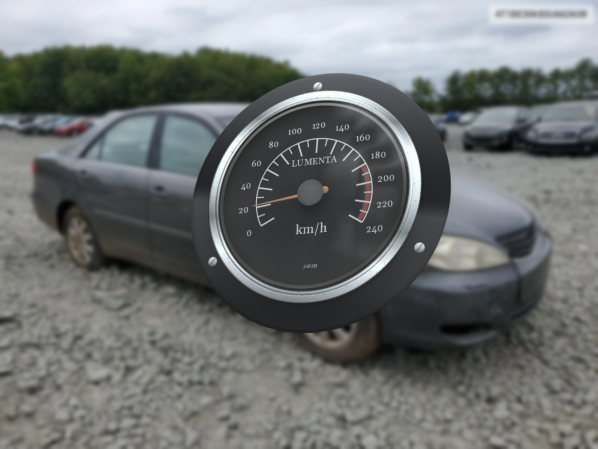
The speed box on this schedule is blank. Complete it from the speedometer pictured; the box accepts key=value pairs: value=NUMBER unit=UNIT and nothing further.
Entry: value=20 unit=km/h
